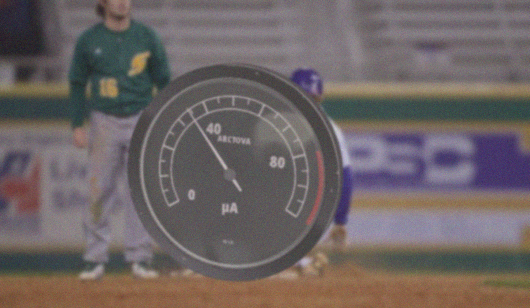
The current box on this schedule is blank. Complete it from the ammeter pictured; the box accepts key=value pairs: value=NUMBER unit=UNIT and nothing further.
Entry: value=35 unit=µA
